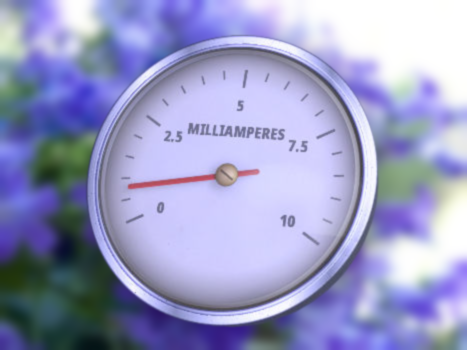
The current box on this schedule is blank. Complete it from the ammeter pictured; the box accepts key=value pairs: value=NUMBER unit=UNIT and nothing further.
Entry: value=0.75 unit=mA
